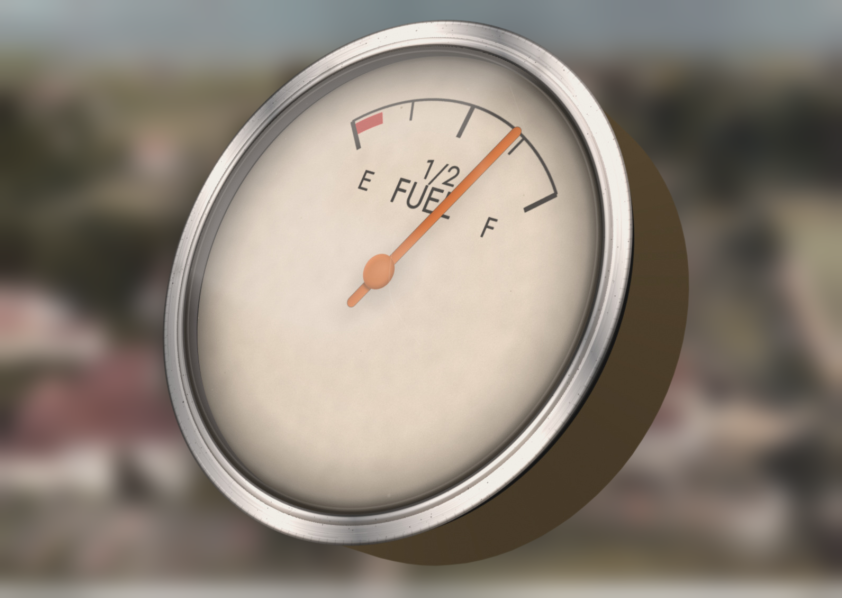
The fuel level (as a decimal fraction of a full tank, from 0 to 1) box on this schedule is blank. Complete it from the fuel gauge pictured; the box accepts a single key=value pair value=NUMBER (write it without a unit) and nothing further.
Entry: value=0.75
